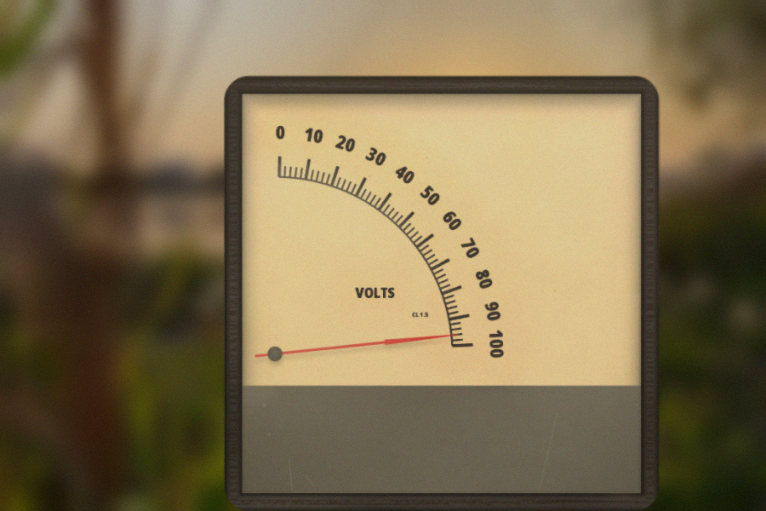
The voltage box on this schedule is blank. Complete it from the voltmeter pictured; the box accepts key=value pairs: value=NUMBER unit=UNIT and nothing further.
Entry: value=96 unit=V
